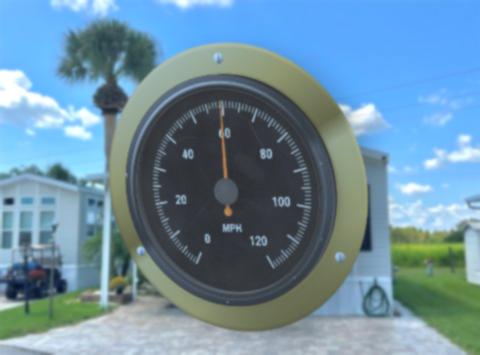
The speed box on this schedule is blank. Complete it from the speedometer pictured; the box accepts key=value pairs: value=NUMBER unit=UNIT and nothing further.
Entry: value=60 unit=mph
